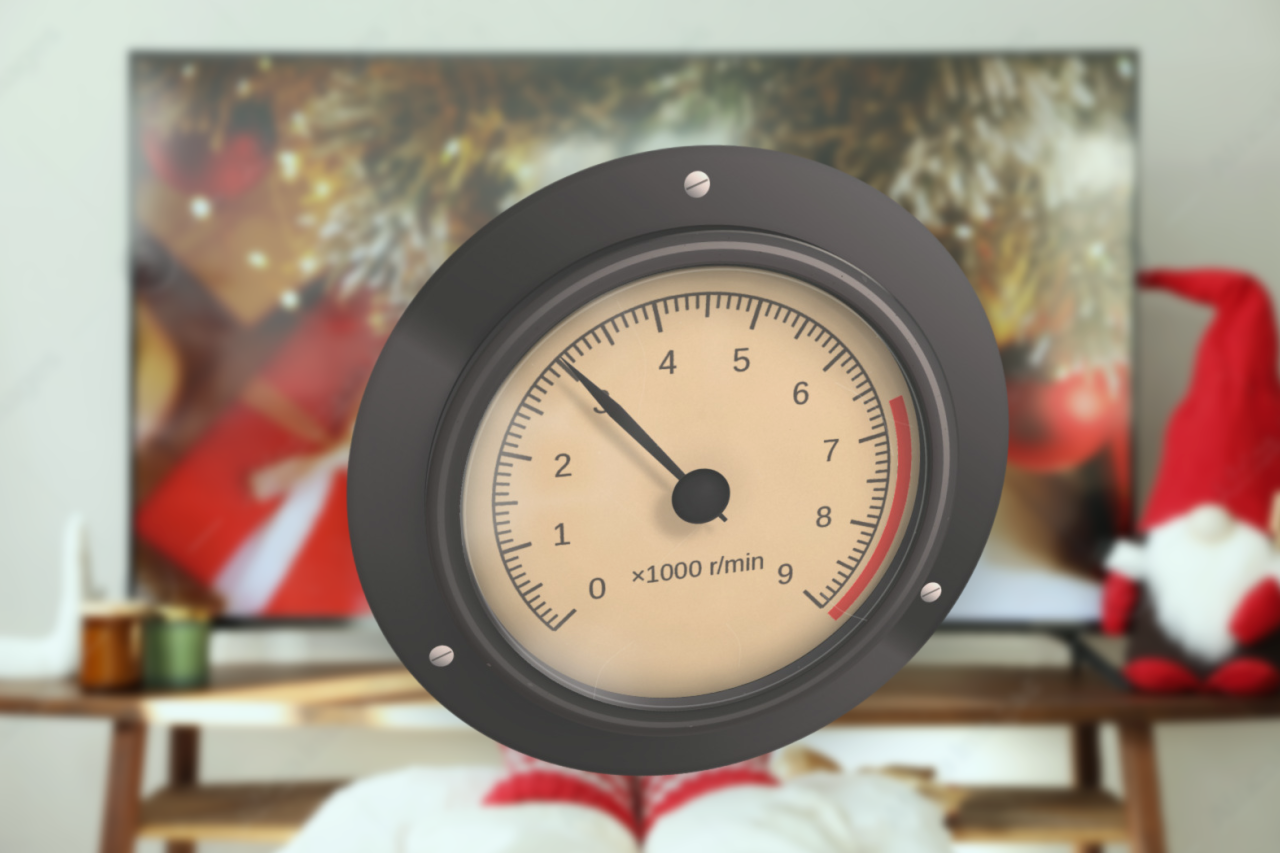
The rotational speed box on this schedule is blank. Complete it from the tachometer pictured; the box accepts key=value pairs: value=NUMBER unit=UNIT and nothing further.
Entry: value=3050 unit=rpm
